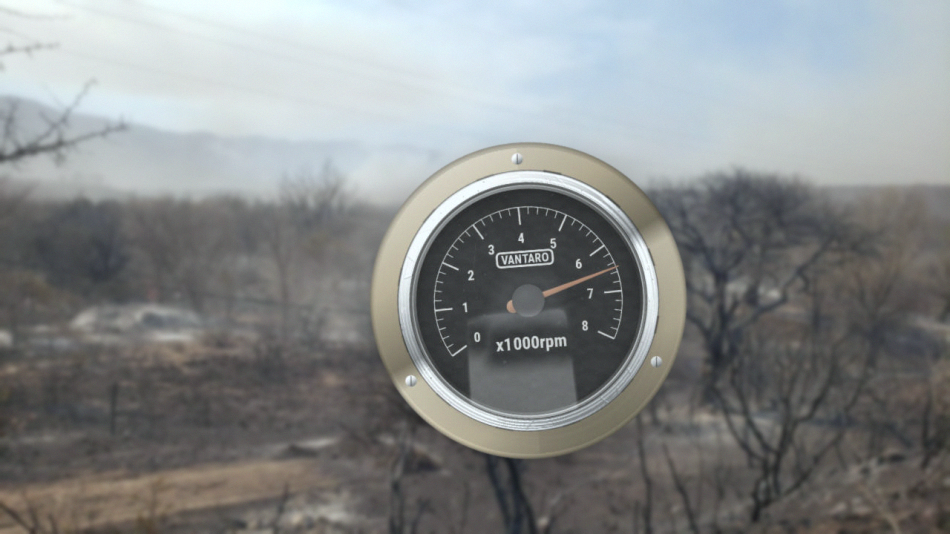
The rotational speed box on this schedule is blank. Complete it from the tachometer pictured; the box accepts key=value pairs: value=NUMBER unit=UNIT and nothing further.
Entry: value=6500 unit=rpm
